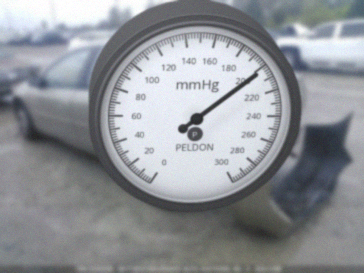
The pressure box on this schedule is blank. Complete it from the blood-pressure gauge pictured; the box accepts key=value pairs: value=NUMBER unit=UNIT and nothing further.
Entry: value=200 unit=mmHg
